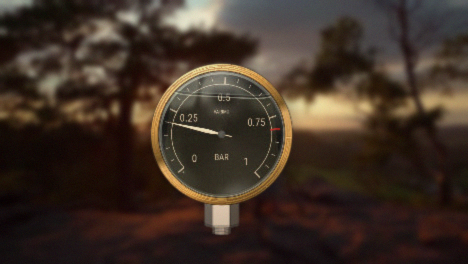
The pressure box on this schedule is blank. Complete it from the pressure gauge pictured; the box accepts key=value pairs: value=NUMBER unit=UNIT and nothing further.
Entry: value=0.2 unit=bar
